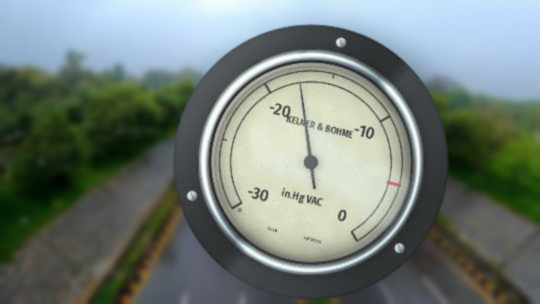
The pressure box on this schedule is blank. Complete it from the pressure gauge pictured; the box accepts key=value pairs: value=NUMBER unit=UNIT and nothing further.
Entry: value=-17.5 unit=inHg
